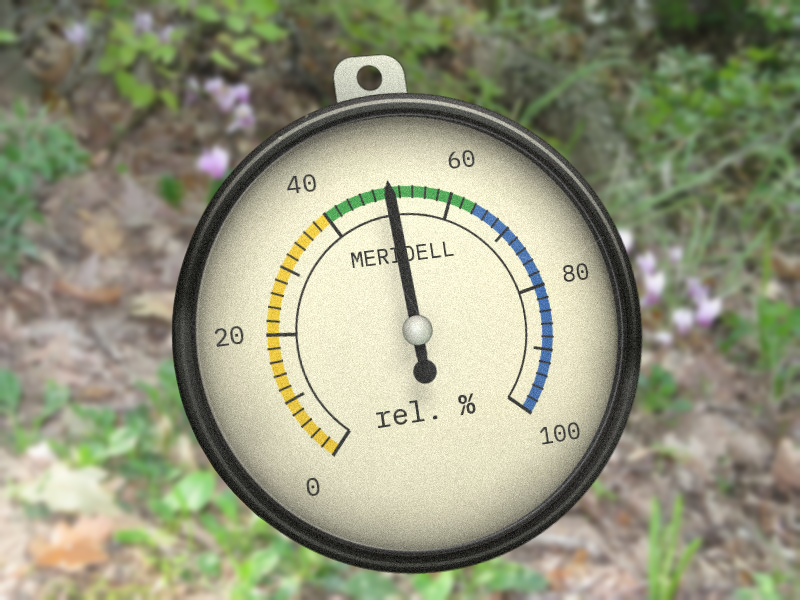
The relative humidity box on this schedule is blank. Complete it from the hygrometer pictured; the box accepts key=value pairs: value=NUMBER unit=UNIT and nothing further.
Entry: value=50 unit=%
